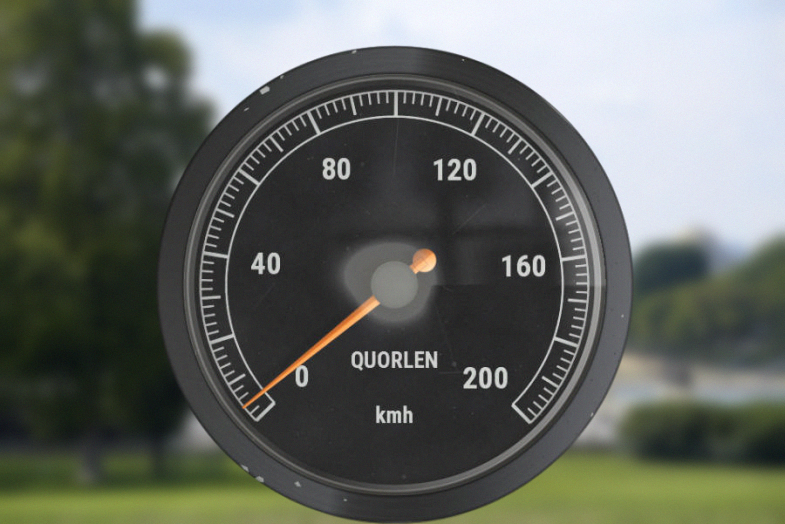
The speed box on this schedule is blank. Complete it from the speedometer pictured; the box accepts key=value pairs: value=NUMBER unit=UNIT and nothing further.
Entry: value=4 unit=km/h
